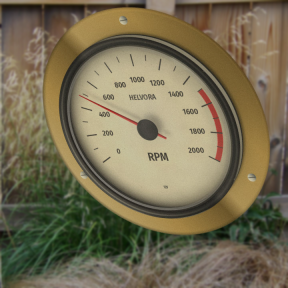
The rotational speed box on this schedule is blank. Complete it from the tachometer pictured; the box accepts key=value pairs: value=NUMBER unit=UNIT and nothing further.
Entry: value=500 unit=rpm
